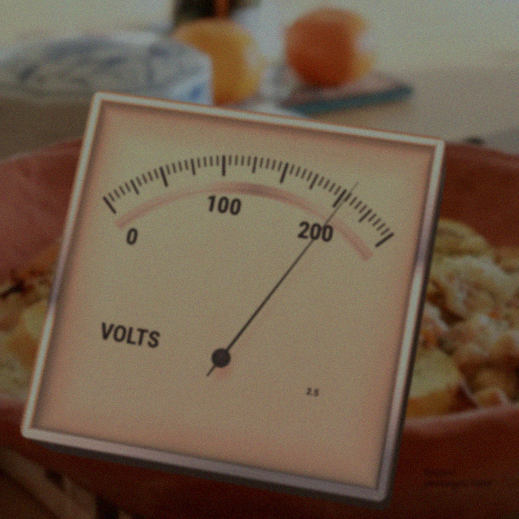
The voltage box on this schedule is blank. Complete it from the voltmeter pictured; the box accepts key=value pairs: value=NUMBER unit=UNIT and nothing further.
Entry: value=205 unit=V
